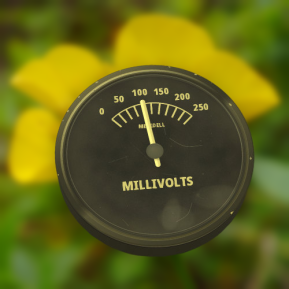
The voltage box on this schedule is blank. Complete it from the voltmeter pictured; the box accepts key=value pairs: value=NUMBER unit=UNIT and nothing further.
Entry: value=100 unit=mV
